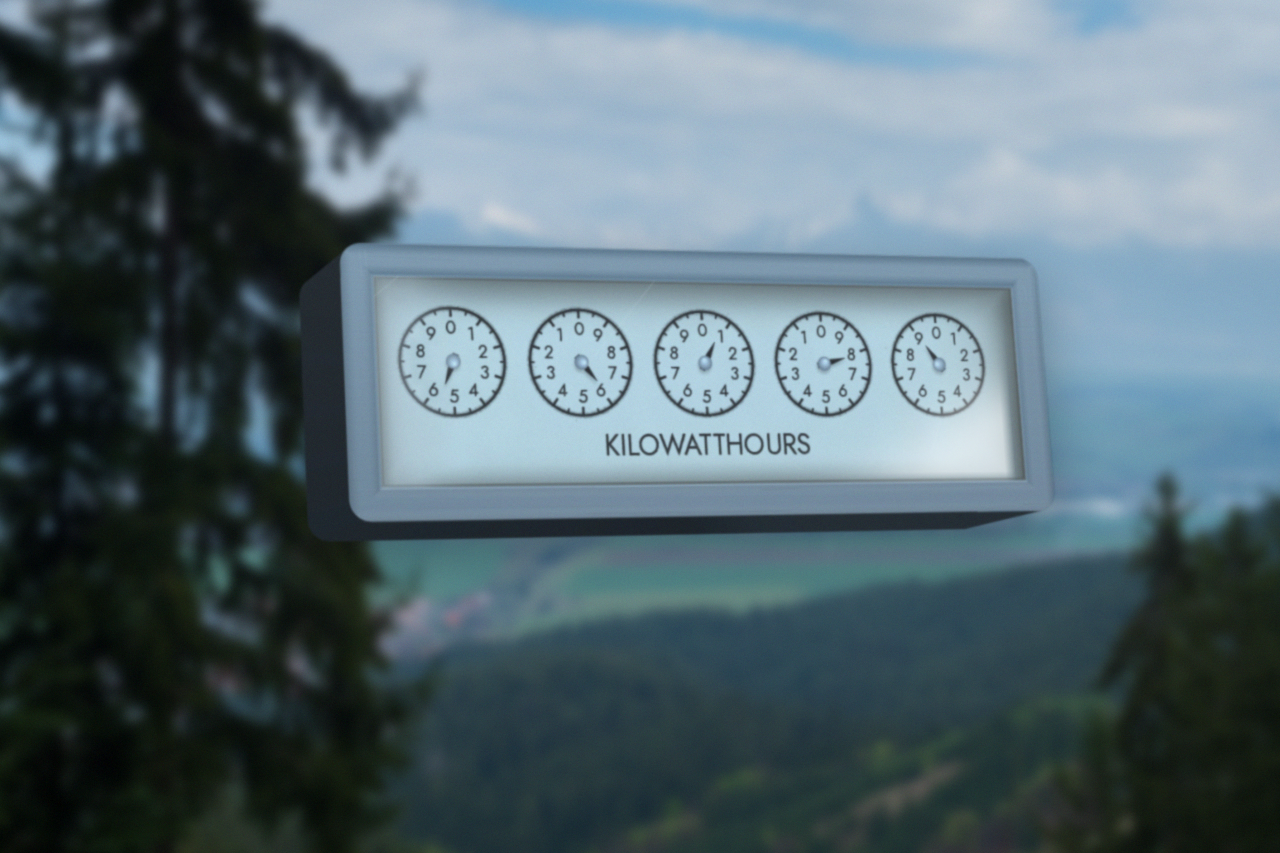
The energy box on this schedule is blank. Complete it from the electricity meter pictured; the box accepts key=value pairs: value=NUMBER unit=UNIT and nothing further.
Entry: value=56079 unit=kWh
